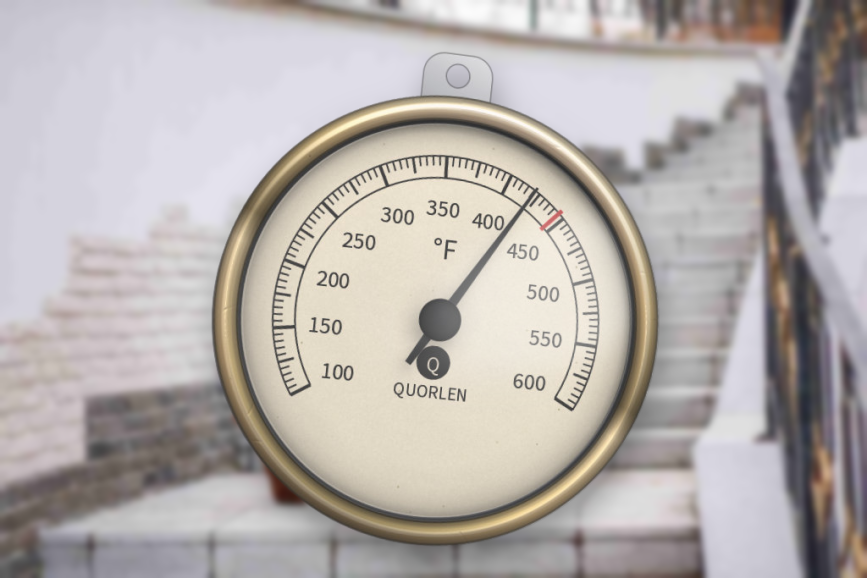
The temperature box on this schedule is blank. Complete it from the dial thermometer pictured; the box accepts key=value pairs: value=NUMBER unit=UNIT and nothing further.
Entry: value=420 unit=°F
